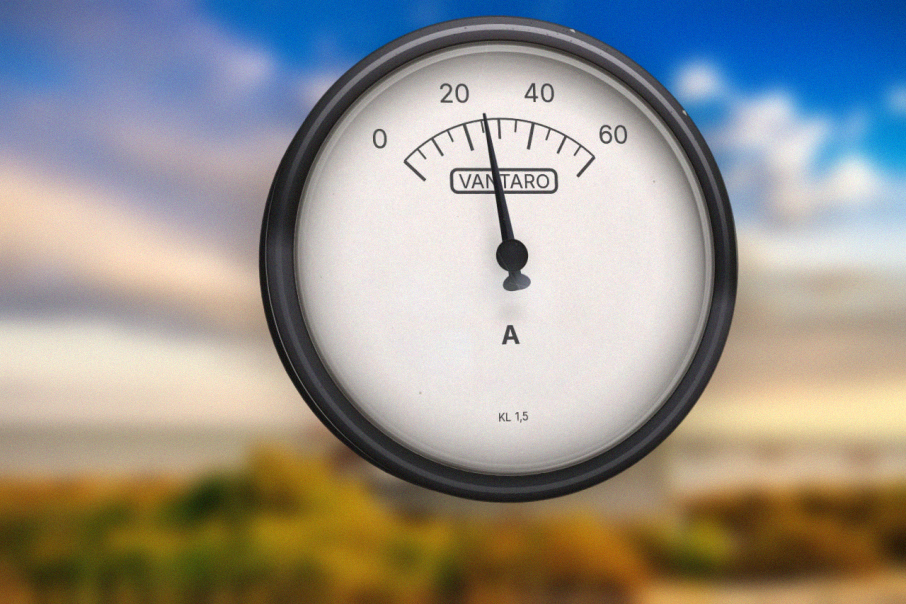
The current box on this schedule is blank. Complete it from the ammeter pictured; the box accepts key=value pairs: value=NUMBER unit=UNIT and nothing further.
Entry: value=25 unit=A
